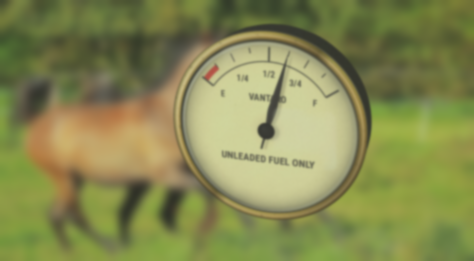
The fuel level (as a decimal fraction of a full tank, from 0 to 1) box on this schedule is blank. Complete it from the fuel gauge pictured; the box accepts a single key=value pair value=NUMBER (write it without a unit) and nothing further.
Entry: value=0.625
